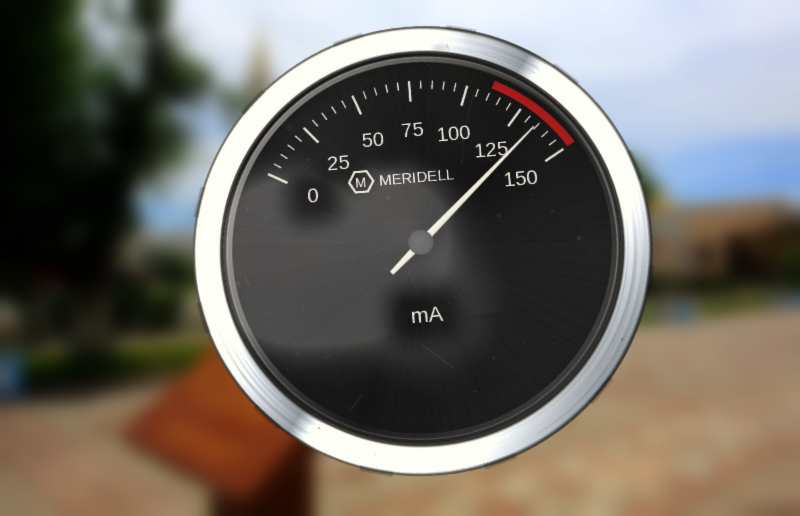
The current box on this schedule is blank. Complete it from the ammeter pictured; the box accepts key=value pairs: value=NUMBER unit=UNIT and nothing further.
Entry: value=135 unit=mA
